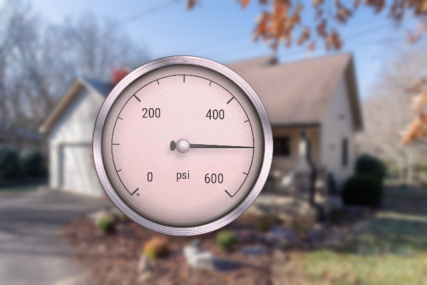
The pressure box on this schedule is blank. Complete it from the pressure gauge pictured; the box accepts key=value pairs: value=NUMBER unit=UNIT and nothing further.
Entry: value=500 unit=psi
